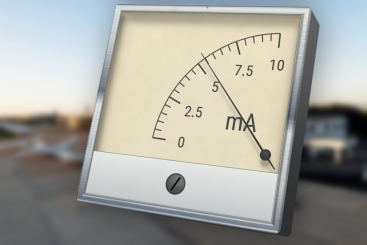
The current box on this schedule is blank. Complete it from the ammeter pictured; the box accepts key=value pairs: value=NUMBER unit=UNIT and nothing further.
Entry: value=5.5 unit=mA
